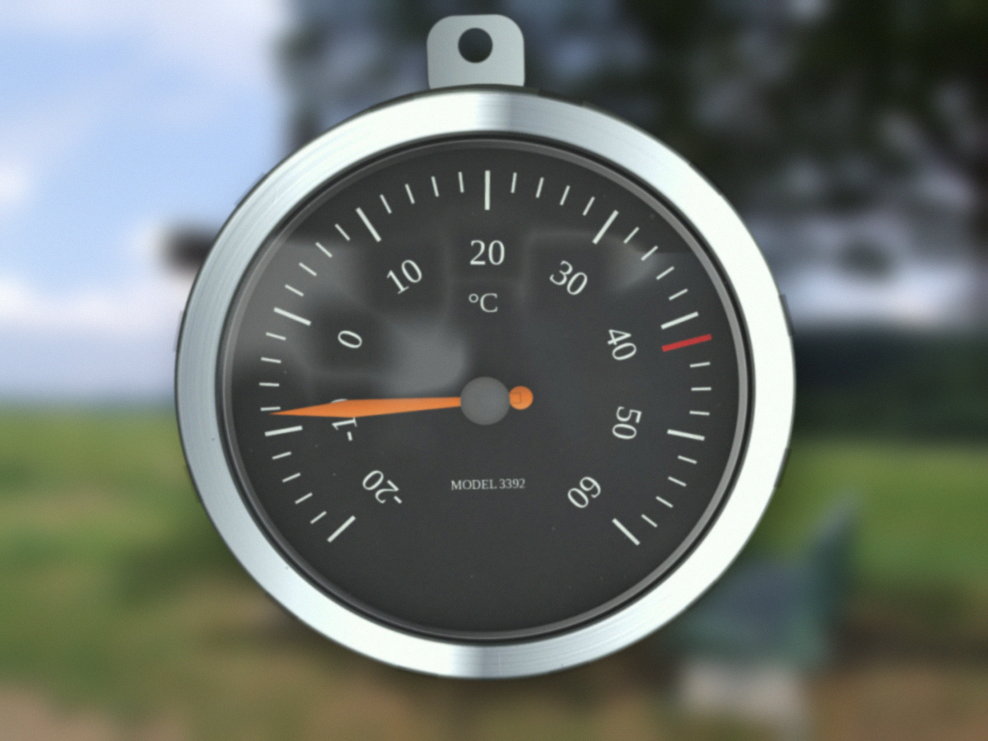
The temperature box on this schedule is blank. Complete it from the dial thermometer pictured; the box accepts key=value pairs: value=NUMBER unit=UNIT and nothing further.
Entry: value=-8 unit=°C
